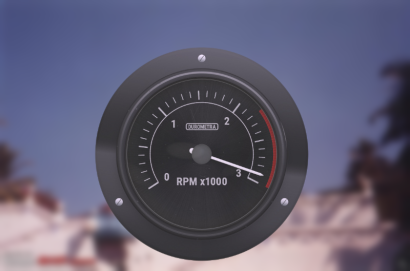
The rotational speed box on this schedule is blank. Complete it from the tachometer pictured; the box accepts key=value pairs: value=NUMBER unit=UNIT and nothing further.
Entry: value=2900 unit=rpm
